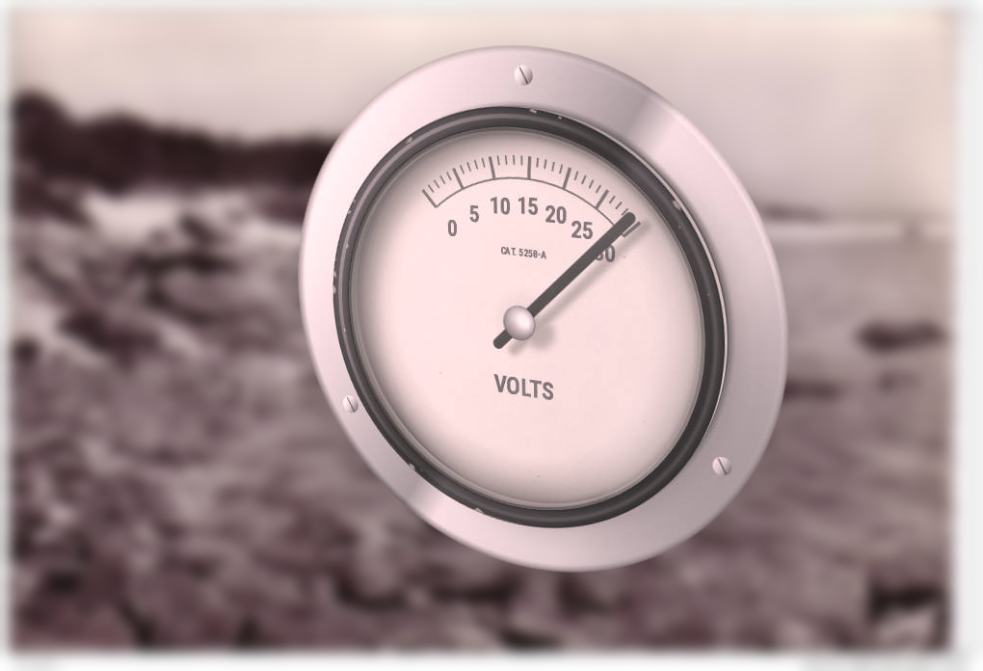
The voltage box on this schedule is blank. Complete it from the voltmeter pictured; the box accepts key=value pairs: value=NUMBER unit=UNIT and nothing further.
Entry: value=29 unit=V
